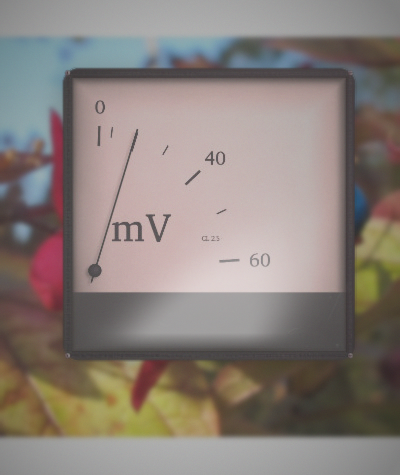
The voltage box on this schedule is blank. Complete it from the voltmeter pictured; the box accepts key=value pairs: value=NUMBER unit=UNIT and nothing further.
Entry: value=20 unit=mV
